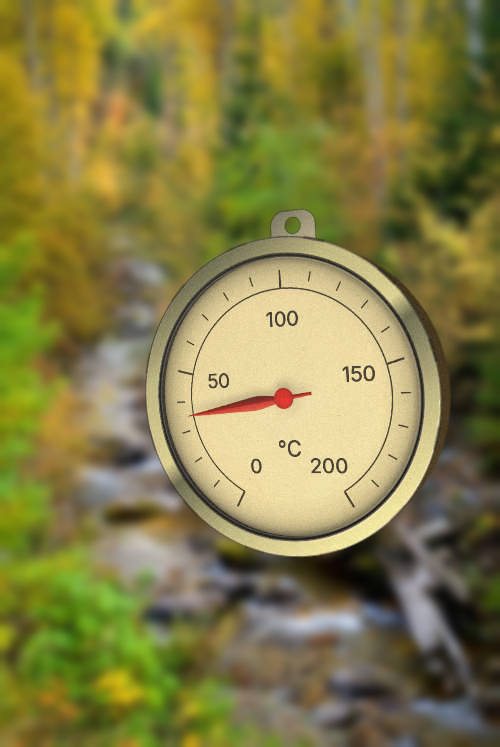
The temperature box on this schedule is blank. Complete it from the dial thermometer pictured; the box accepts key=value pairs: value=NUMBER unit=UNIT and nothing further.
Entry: value=35 unit=°C
